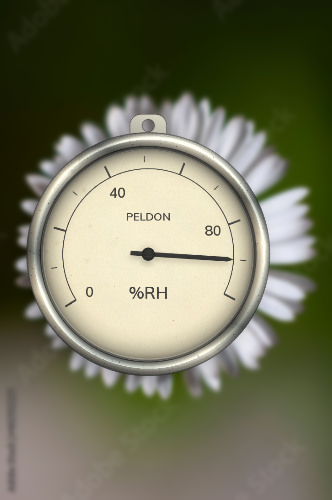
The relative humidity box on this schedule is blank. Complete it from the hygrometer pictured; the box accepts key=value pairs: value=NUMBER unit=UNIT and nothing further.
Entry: value=90 unit=%
